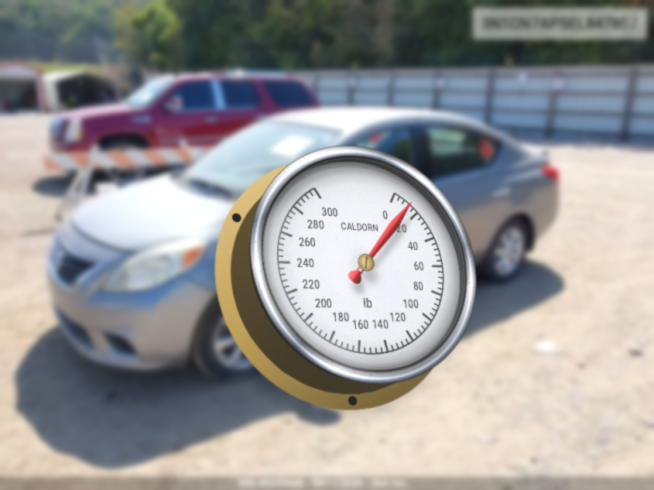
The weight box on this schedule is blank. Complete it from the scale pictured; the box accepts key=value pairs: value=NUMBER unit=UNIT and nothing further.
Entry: value=12 unit=lb
